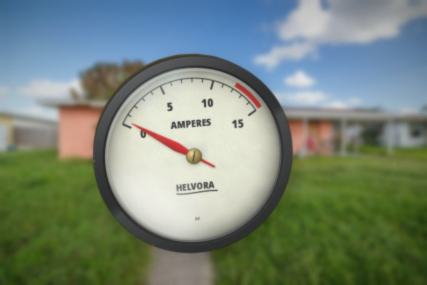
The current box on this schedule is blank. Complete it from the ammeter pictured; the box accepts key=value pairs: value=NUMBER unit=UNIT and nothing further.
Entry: value=0.5 unit=A
